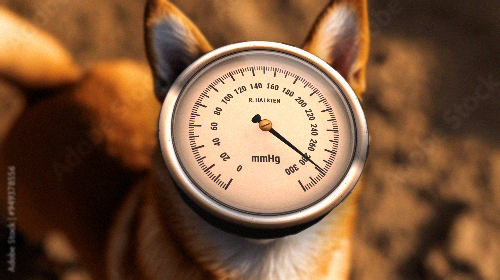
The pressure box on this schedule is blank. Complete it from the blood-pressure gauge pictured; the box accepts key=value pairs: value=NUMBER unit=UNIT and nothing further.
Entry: value=280 unit=mmHg
